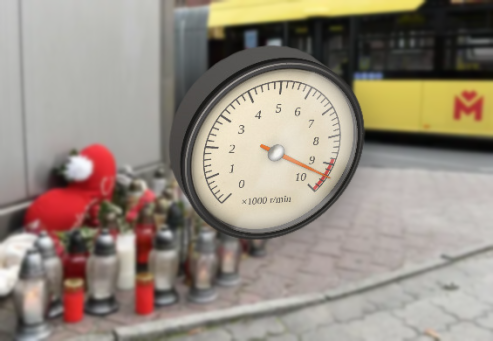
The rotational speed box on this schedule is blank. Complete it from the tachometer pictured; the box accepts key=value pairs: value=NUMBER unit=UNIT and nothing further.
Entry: value=9400 unit=rpm
